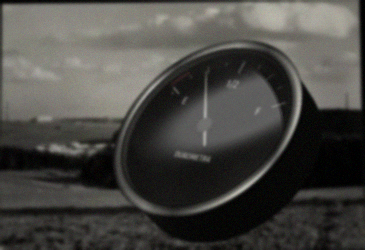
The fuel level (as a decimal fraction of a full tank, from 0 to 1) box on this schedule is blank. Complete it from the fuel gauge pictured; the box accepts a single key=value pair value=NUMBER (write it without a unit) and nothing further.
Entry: value=0.25
